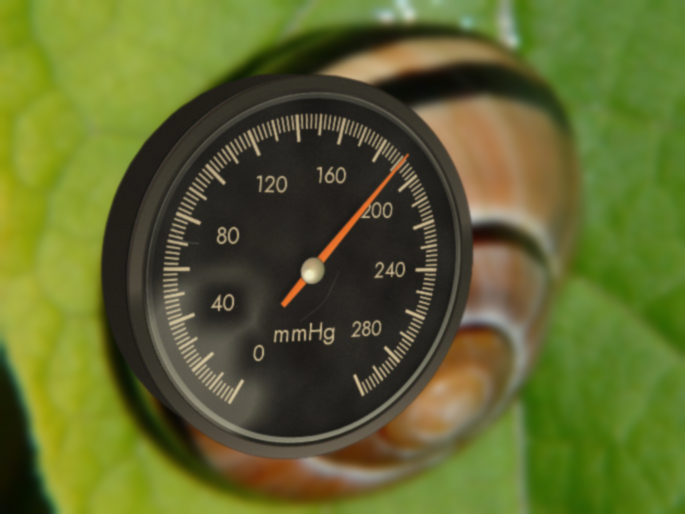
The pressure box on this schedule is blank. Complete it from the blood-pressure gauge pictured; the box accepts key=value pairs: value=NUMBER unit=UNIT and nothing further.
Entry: value=190 unit=mmHg
